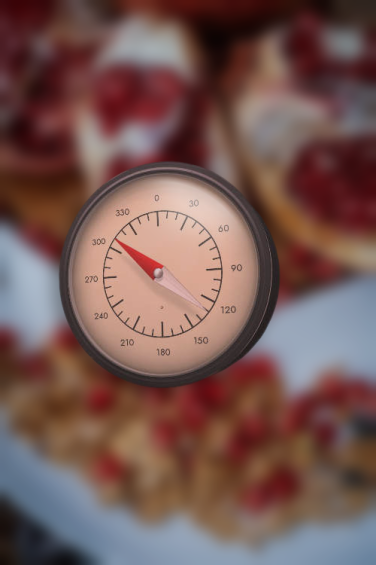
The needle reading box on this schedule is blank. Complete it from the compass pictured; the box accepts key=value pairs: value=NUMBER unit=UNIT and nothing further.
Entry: value=310 unit=°
